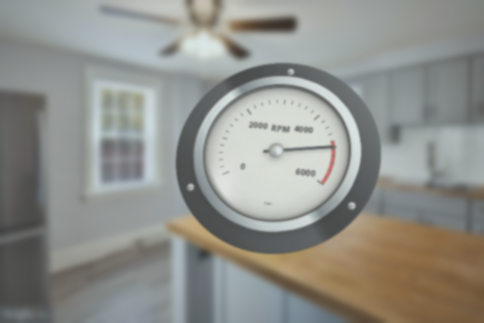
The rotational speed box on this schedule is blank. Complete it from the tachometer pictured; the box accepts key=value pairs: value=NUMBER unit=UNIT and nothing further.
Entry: value=5000 unit=rpm
